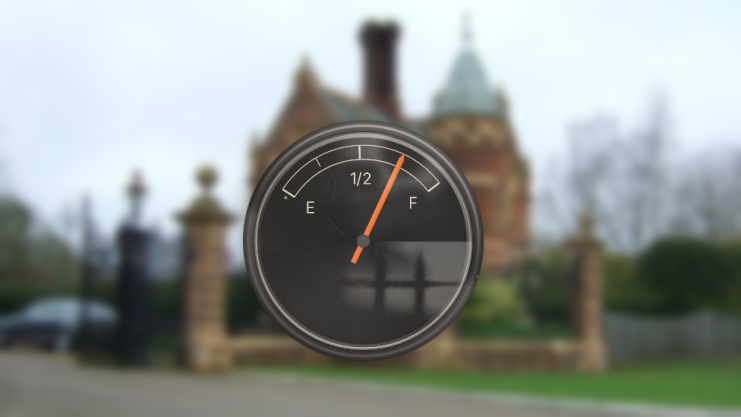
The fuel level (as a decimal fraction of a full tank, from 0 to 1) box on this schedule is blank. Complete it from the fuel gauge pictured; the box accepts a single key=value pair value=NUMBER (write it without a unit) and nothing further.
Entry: value=0.75
